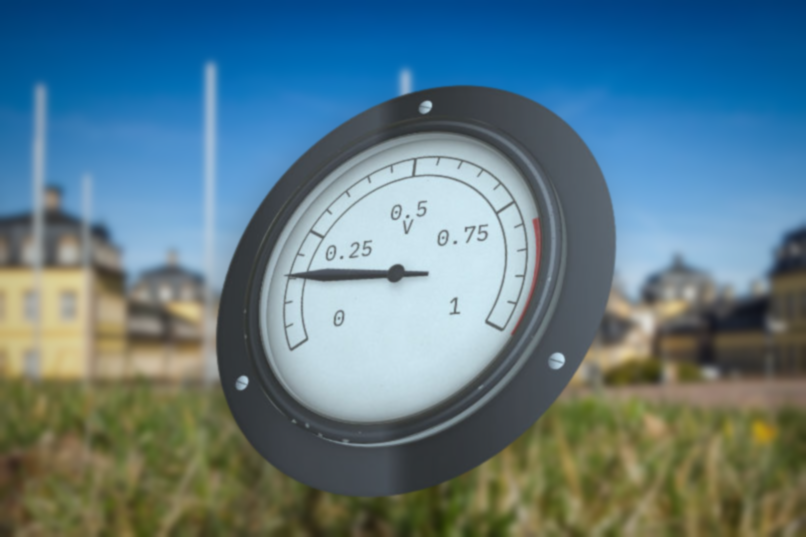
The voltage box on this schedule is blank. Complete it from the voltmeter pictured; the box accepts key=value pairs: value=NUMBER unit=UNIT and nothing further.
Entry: value=0.15 unit=V
